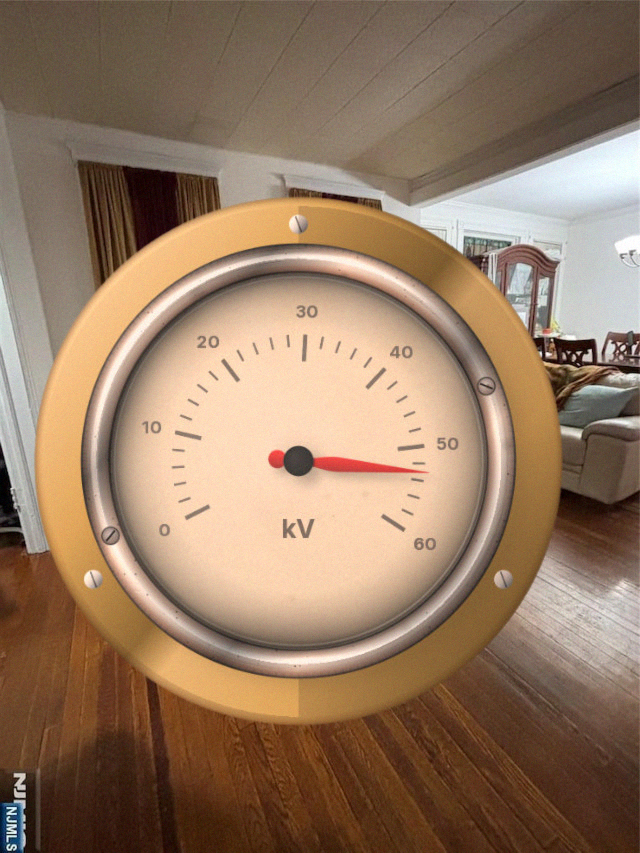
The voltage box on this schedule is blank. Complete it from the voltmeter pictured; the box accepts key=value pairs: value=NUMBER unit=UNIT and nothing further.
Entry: value=53 unit=kV
